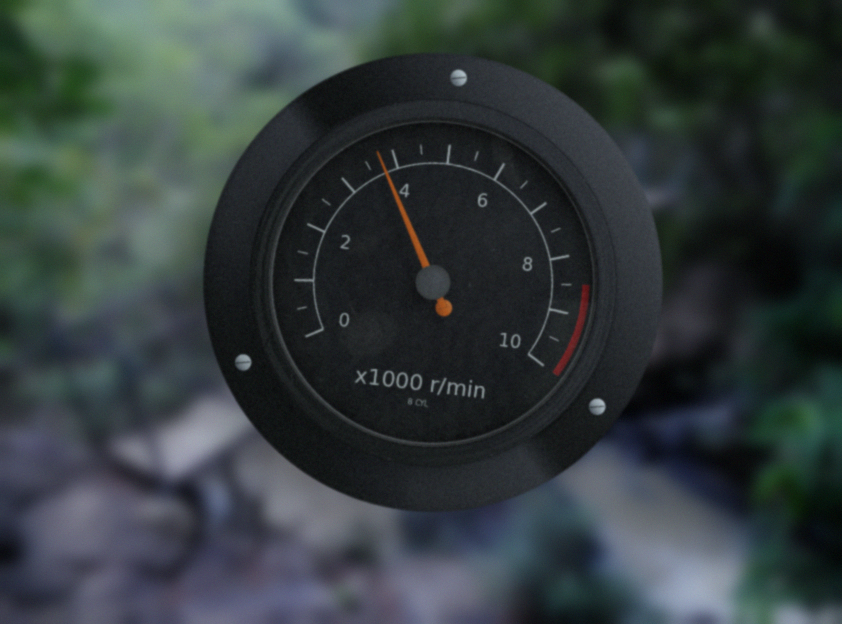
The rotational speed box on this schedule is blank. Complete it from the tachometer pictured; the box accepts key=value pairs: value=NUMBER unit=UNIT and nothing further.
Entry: value=3750 unit=rpm
